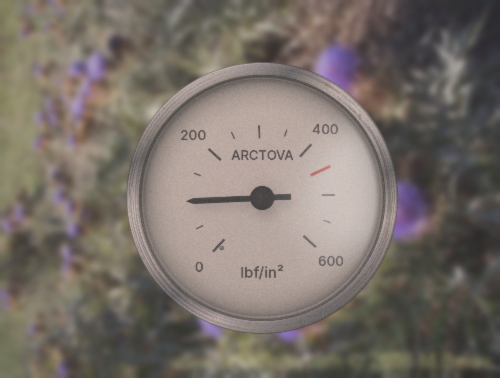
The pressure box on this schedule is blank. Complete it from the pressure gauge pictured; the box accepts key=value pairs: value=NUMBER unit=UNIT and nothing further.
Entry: value=100 unit=psi
